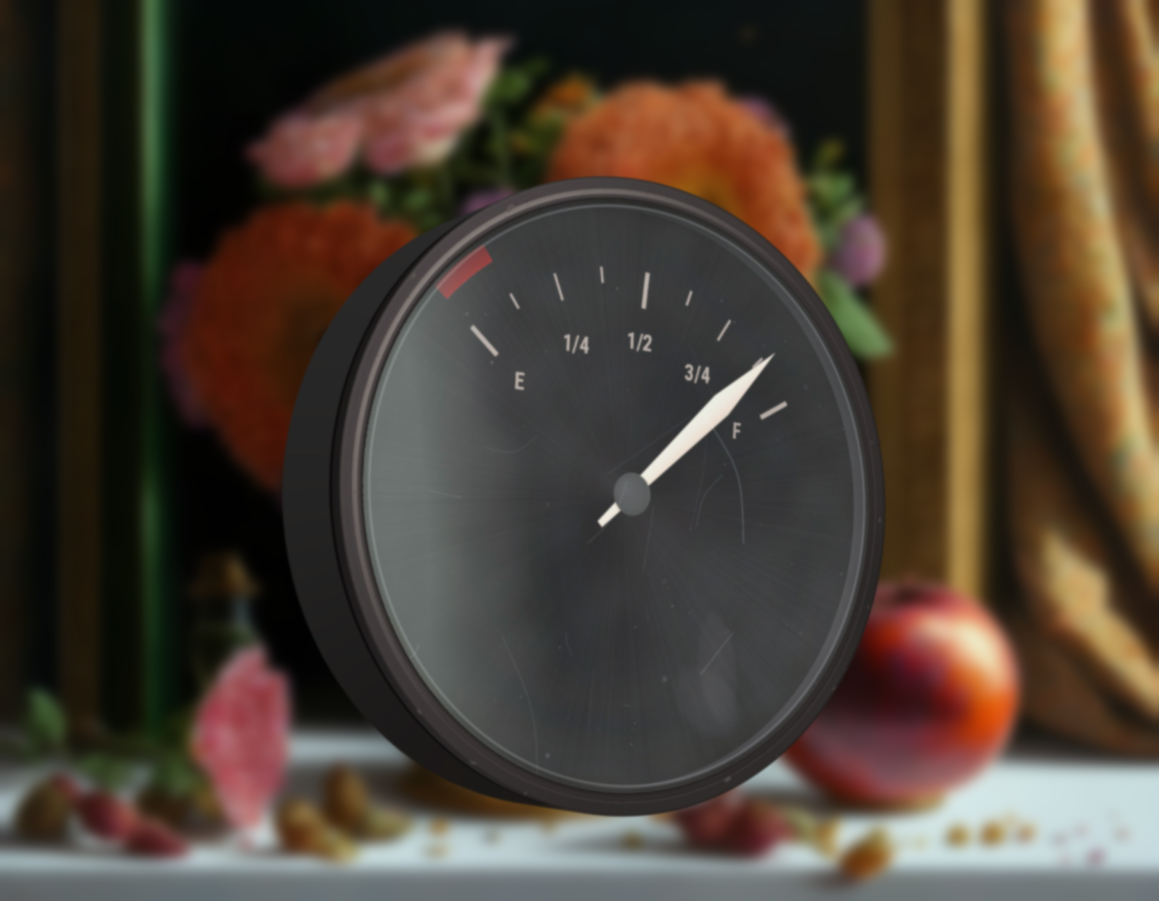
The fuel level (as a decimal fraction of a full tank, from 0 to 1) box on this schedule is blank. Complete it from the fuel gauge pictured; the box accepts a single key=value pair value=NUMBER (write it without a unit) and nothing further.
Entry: value=0.875
